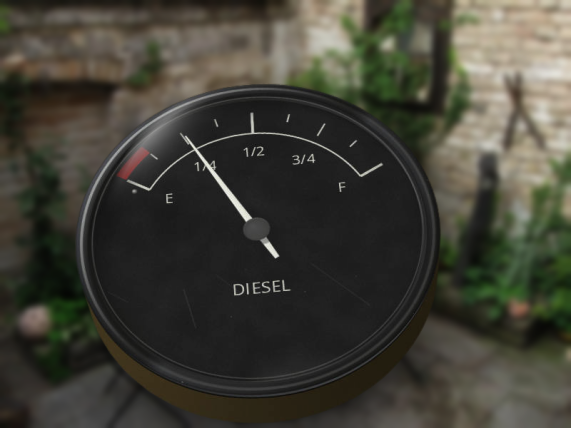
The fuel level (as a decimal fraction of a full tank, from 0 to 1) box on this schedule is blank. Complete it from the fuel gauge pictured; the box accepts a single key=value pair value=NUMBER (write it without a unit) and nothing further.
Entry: value=0.25
